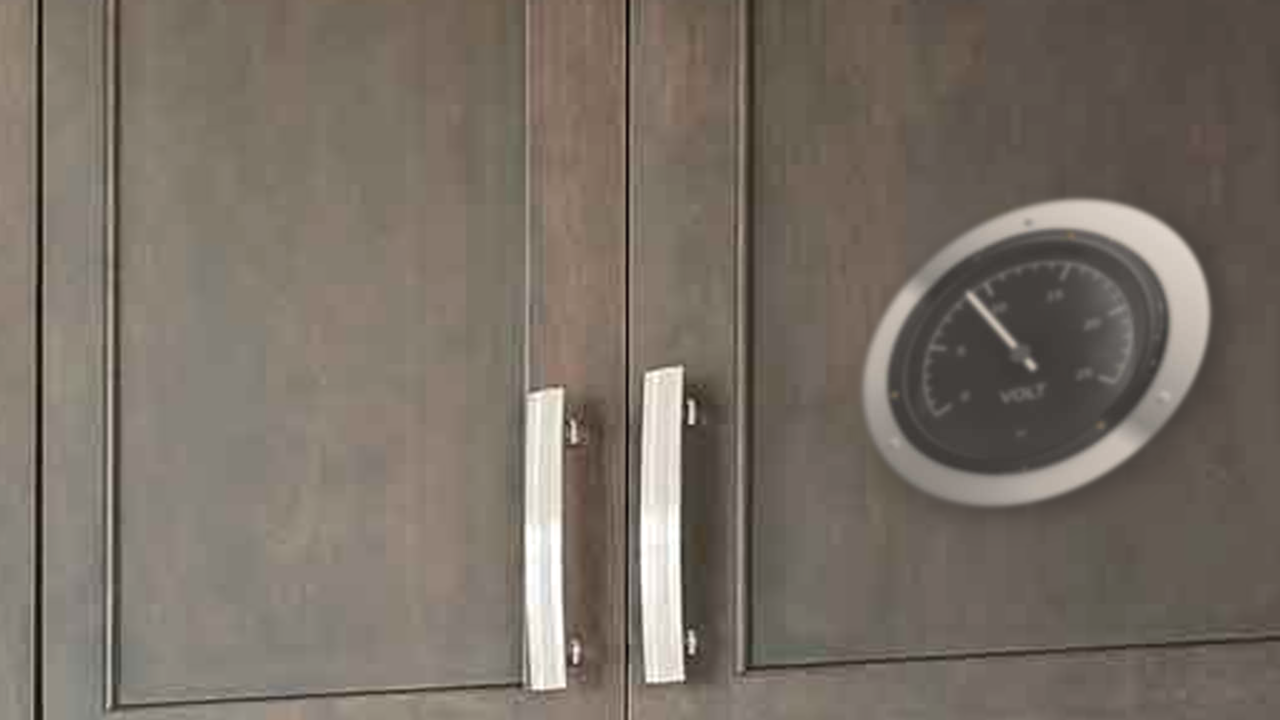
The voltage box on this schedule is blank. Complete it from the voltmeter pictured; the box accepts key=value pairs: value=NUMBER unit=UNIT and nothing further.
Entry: value=9 unit=V
